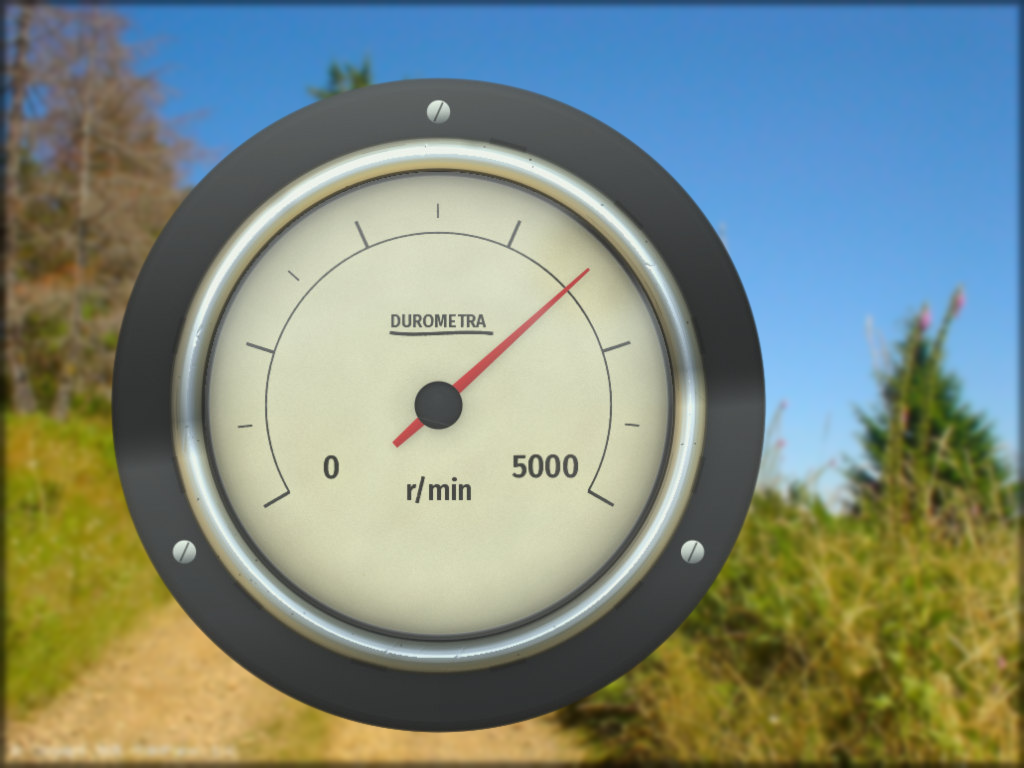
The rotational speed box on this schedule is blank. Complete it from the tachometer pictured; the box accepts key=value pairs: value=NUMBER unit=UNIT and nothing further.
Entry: value=3500 unit=rpm
